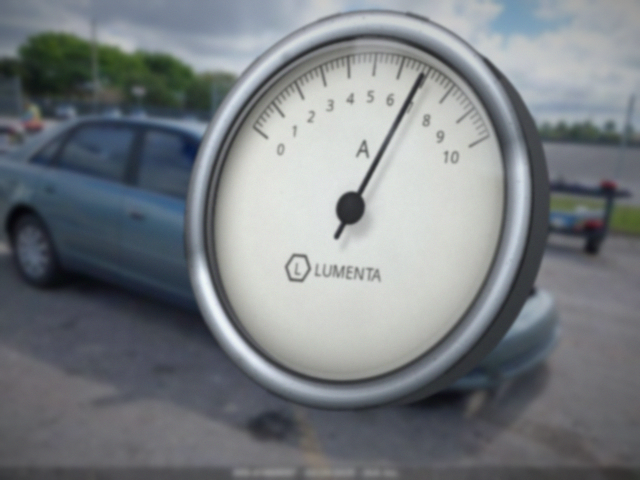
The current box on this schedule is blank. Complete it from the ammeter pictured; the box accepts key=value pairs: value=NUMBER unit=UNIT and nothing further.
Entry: value=7 unit=A
